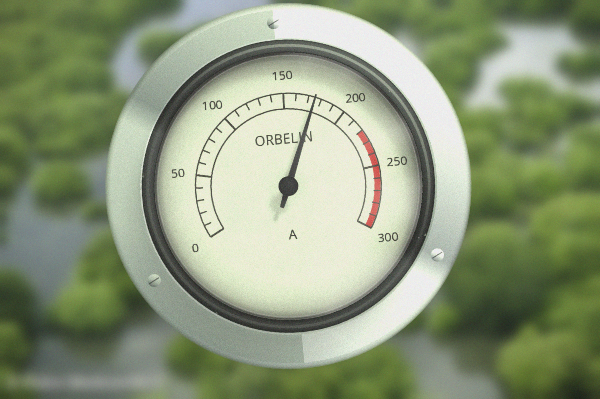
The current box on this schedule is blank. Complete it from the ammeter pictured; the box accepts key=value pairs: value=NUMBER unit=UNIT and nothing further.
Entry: value=175 unit=A
